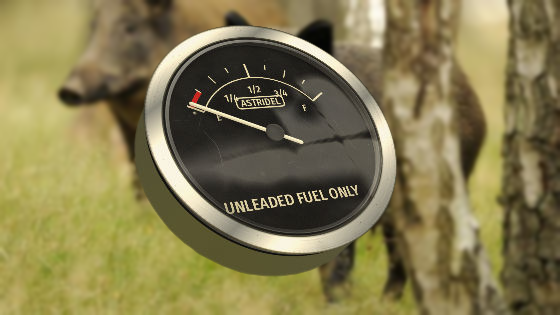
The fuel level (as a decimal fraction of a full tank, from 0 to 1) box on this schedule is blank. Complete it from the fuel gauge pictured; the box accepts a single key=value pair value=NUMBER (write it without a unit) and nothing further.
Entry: value=0
